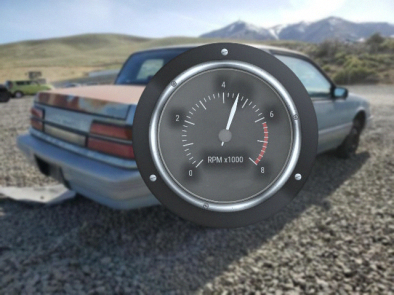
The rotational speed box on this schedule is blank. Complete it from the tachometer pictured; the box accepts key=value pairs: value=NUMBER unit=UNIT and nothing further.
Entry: value=4600 unit=rpm
